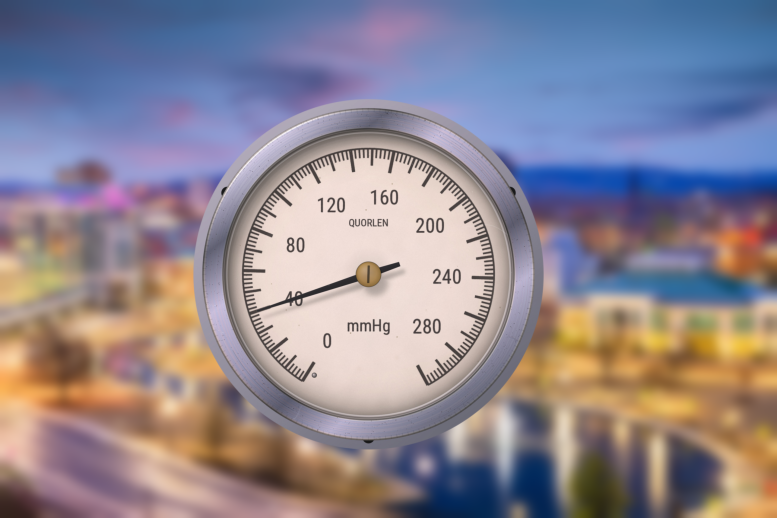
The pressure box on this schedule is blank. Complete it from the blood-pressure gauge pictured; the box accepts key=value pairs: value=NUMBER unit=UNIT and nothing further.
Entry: value=40 unit=mmHg
